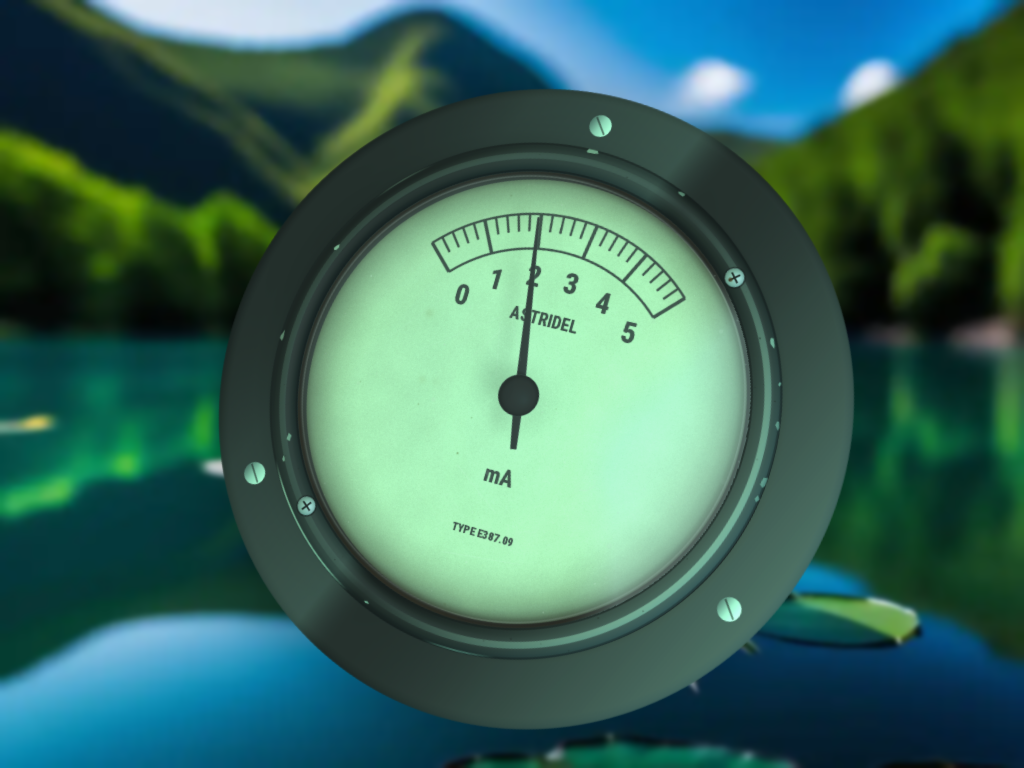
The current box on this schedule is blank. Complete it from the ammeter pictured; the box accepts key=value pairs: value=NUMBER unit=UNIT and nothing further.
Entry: value=2 unit=mA
